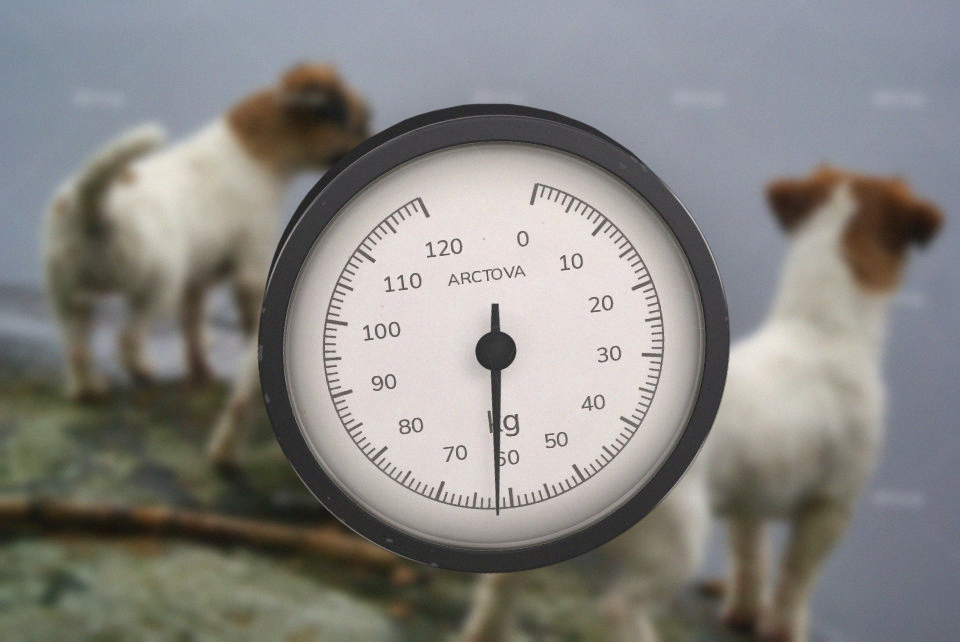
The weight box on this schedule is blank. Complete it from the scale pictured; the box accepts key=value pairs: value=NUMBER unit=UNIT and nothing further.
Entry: value=62 unit=kg
